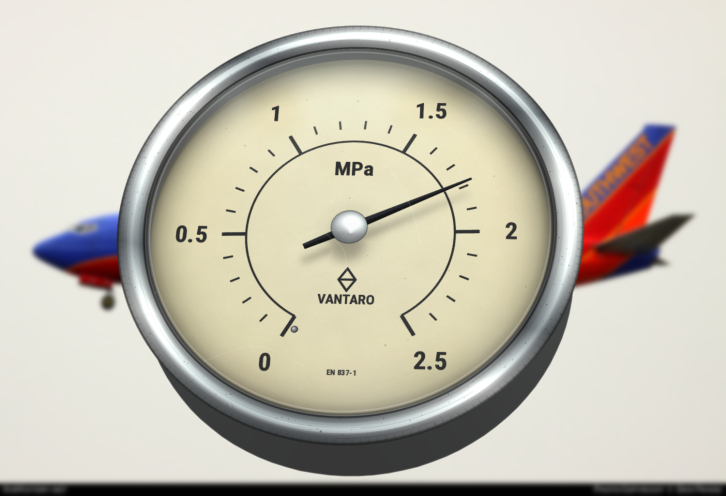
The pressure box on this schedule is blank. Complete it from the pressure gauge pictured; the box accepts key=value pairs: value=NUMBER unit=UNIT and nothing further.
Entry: value=1.8 unit=MPa
